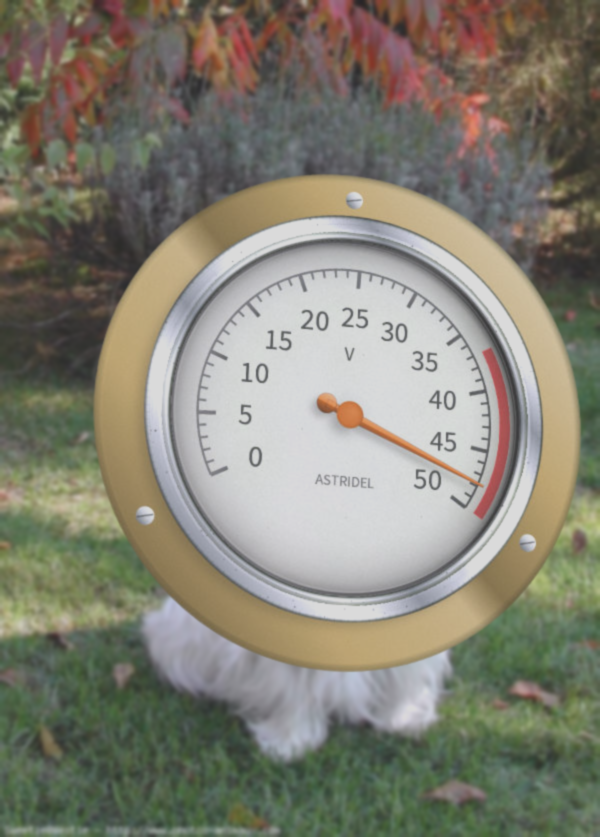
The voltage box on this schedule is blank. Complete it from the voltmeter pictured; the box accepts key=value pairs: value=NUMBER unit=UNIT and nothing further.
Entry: value=48 unit=V
